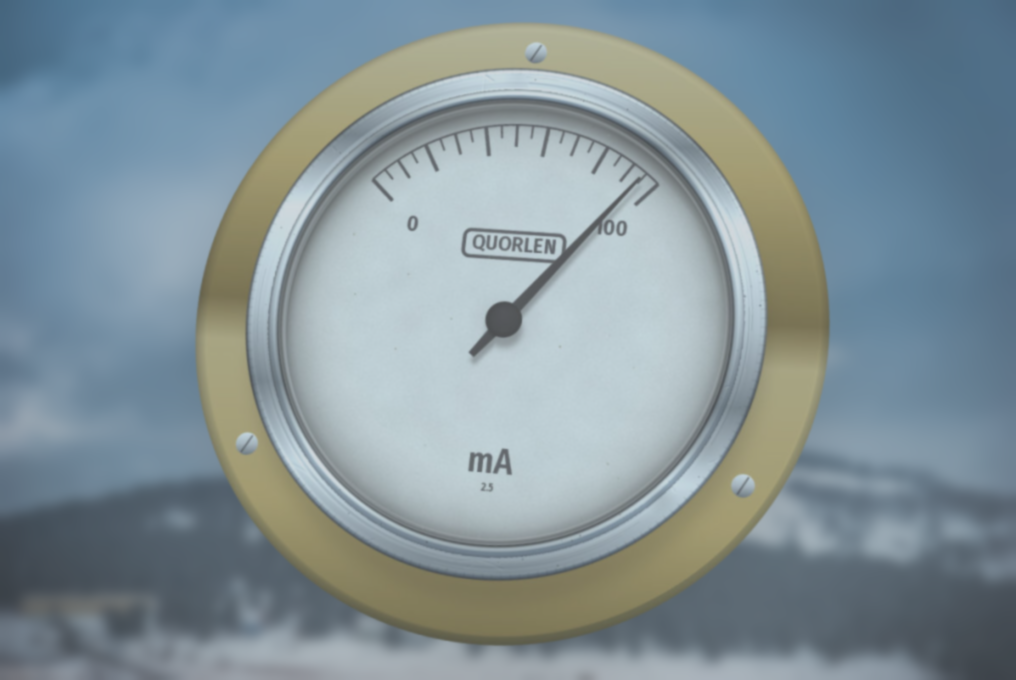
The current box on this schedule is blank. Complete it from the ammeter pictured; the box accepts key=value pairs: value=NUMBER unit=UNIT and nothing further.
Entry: value=95 unit=mA
